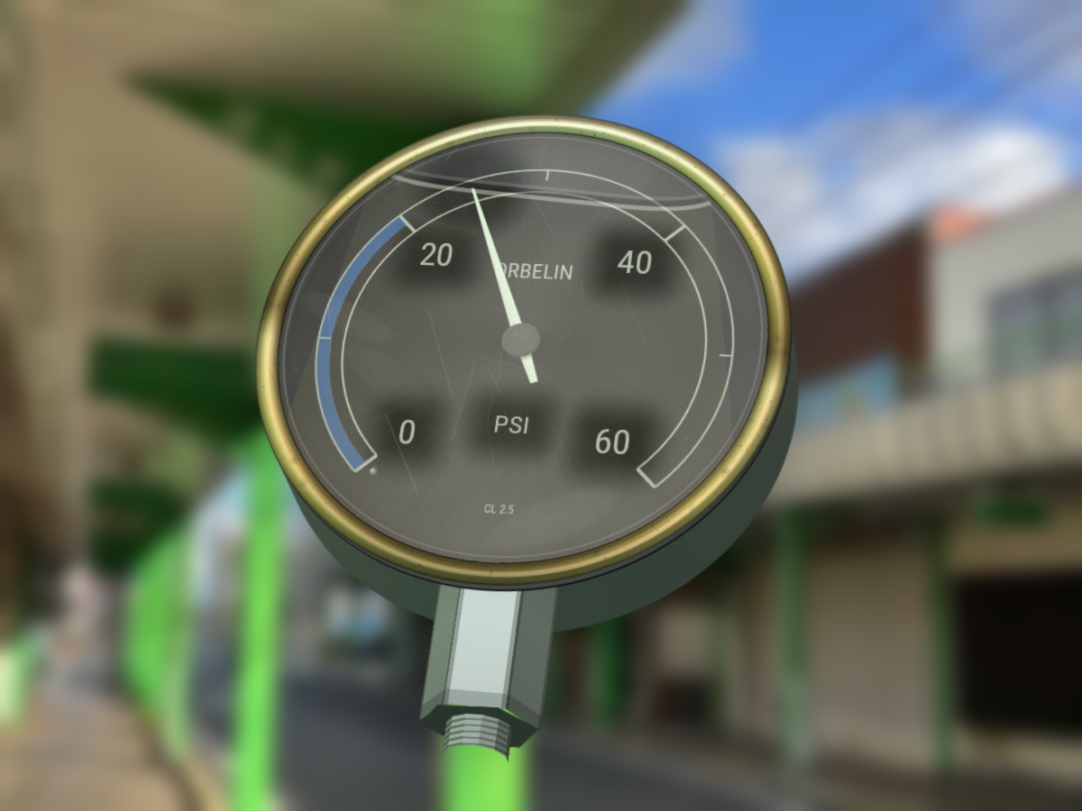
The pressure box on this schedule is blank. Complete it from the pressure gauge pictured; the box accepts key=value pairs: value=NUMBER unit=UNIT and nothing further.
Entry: value=25 unit=psi
